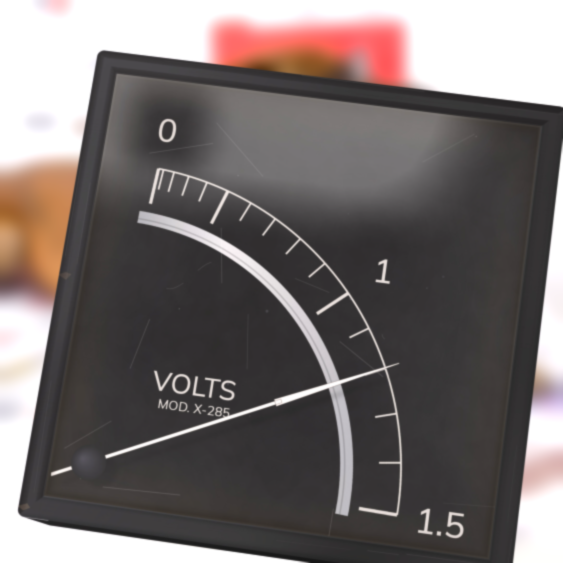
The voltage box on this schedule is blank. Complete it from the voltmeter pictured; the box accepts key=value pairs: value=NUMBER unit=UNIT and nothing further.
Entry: value=1.2 unit=V
